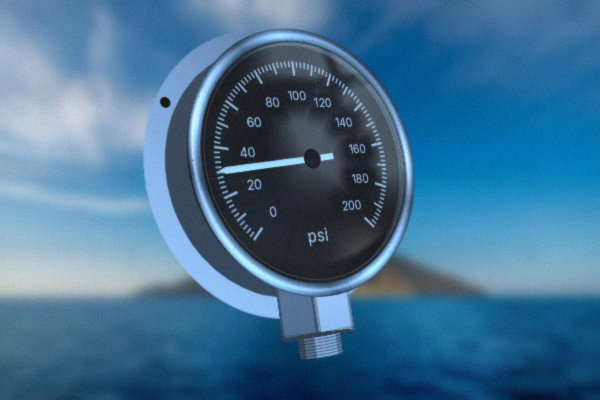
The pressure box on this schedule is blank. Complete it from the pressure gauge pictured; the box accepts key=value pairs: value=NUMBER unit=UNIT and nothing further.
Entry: value=30 unit=psi
